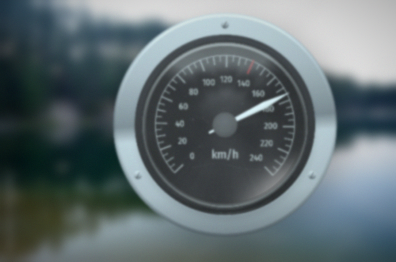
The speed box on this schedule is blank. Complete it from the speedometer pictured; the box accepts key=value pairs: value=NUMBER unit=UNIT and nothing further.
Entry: value=175 unit=km/h
